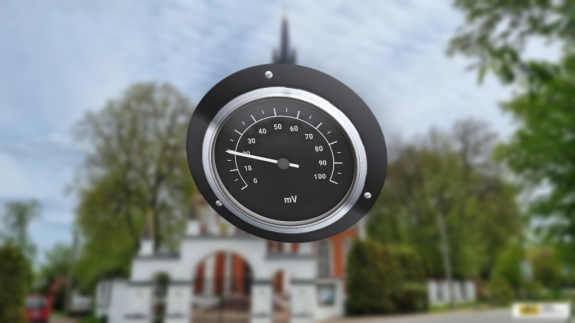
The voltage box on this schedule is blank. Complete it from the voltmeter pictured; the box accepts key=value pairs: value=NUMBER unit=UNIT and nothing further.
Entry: value=20 unit=mV
